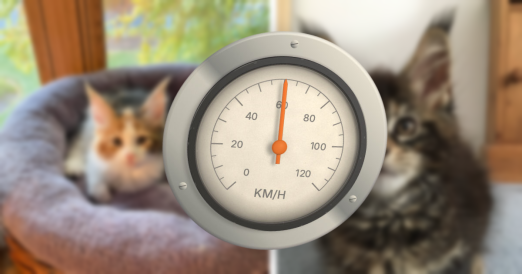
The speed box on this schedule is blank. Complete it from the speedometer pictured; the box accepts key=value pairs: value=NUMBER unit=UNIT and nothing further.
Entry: value=60 unit=km/h
